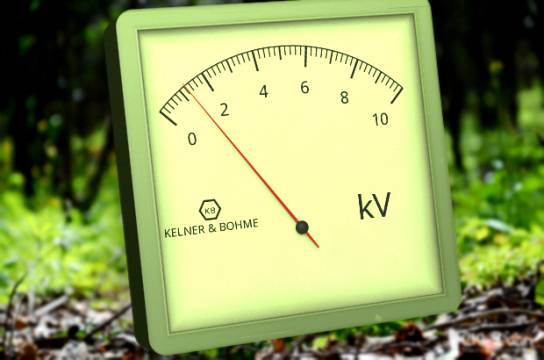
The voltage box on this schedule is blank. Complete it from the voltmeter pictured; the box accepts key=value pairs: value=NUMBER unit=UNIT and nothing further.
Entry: value=1.2 unit=kV
